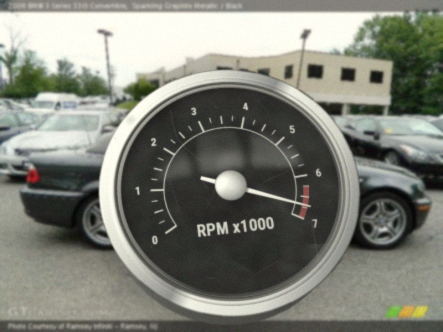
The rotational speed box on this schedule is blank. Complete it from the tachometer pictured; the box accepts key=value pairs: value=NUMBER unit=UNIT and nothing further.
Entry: value=6750 unit=rpm
